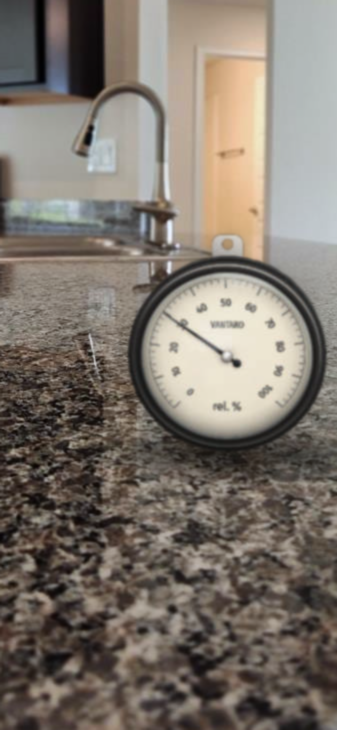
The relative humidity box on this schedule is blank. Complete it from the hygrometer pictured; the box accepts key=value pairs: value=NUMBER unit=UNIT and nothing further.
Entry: value=30 unit=%
